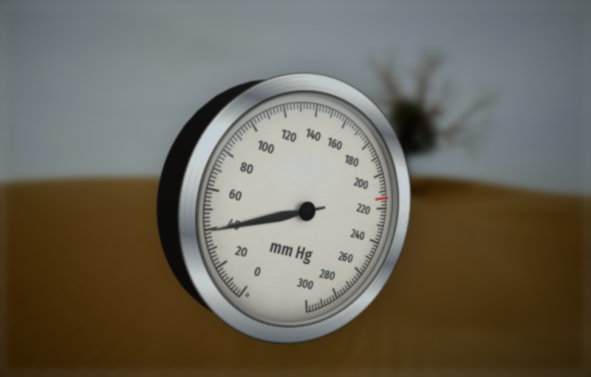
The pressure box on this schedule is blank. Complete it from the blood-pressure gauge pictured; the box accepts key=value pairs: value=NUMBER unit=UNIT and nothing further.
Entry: value=40 unit=mmHg
